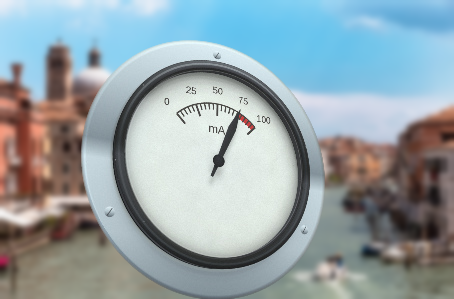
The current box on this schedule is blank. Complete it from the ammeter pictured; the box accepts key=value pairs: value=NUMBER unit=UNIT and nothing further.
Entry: value=75 unit=mA
